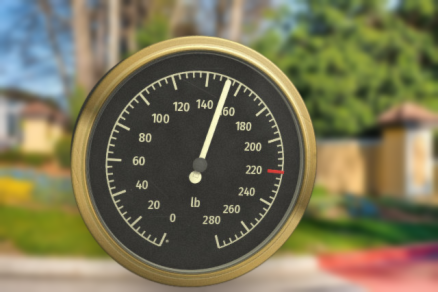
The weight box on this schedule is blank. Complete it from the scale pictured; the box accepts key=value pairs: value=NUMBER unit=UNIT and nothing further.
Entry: value=152 unit=lb
